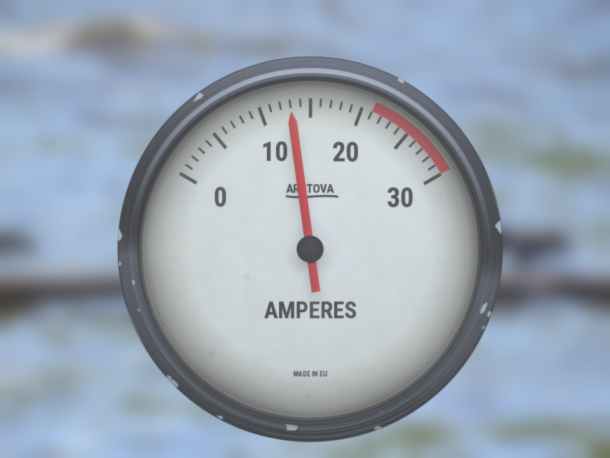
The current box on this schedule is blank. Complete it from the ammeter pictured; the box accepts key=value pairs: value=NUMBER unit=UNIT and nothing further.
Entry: value=13 unit=A
